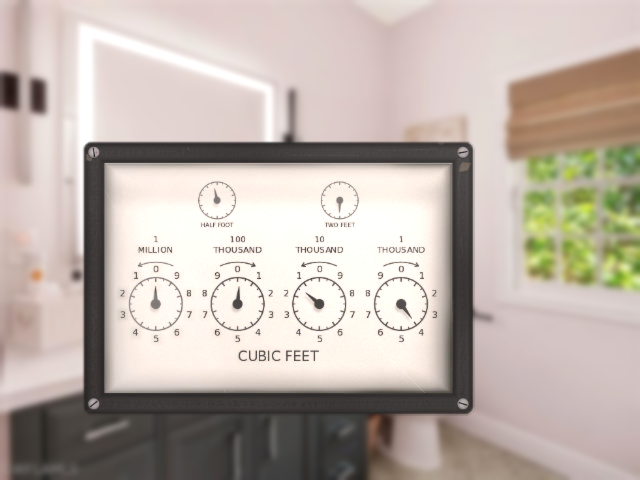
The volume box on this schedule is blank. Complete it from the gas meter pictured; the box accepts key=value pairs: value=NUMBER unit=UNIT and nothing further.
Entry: value=1400 unit=ft³
